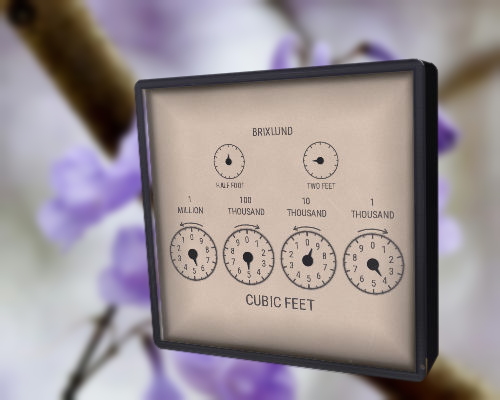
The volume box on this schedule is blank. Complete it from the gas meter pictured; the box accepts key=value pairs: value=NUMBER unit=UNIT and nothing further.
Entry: value=549400 unit=ft³
